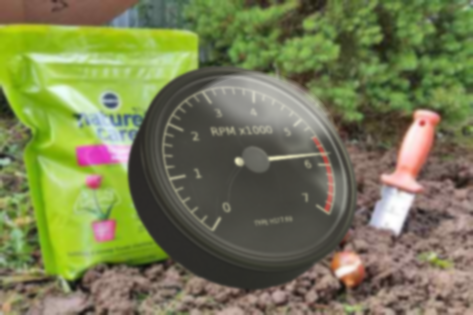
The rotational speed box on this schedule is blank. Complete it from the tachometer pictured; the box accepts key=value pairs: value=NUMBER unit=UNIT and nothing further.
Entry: value=5800 unit=rpm
